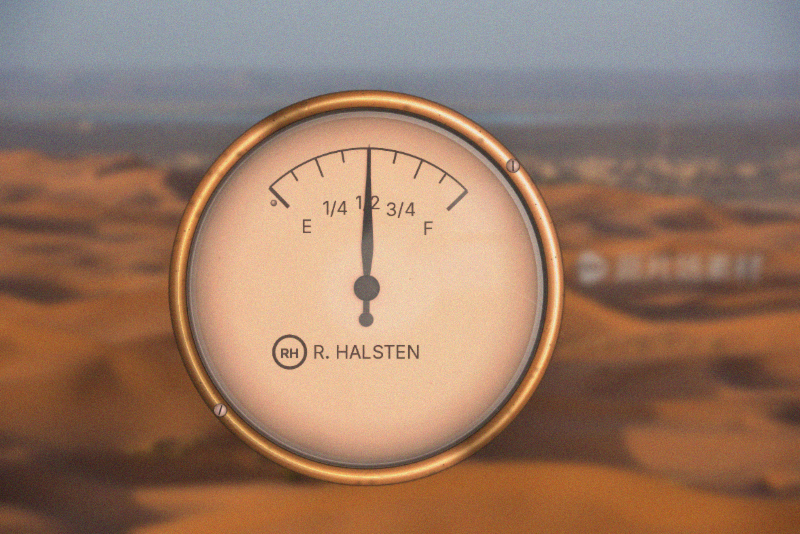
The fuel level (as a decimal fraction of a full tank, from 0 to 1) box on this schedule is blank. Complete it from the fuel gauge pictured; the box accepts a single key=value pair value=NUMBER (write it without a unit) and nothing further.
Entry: value=0.5
